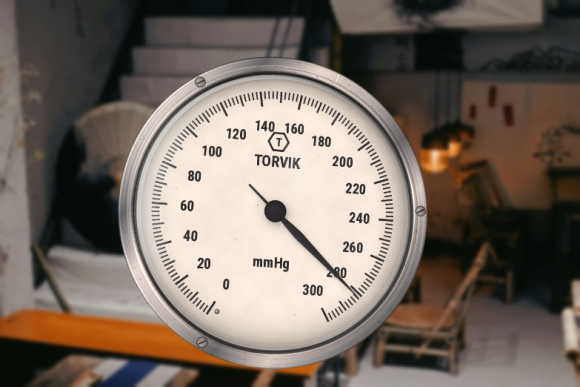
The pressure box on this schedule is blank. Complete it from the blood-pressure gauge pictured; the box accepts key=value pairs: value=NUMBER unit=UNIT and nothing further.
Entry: value=282 unit=mmHg
